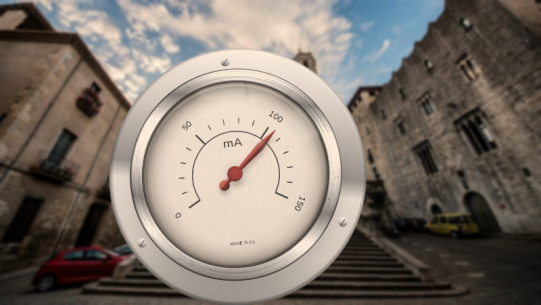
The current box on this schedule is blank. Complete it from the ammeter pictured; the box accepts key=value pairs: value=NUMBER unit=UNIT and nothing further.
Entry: value=105 unit=mA
